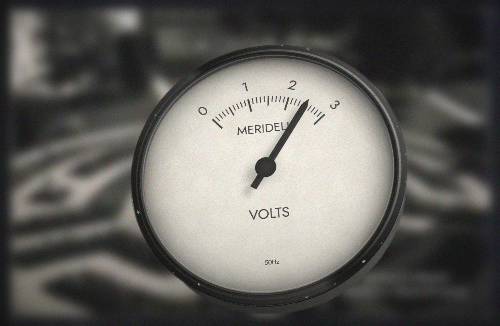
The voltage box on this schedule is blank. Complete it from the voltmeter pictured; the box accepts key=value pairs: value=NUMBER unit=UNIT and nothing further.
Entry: value=2.5 unit=V
